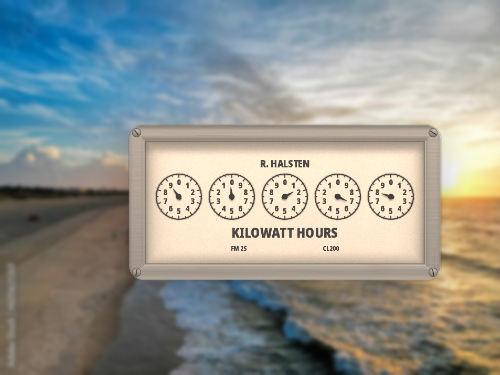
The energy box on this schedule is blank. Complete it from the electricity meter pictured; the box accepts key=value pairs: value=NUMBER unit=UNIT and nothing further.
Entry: value=90168 unit=kWh
